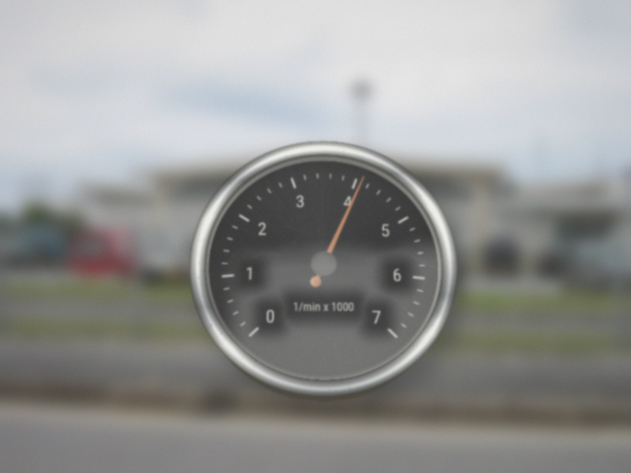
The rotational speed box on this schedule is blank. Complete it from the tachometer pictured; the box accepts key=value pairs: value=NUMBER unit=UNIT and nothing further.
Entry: value=4100 unit=rpm
